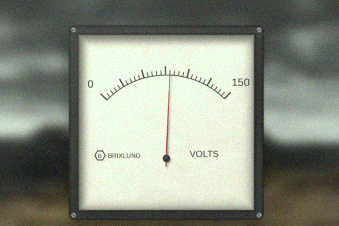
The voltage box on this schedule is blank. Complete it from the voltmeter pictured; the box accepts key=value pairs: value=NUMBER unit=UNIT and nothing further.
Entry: value=80 unit=V
